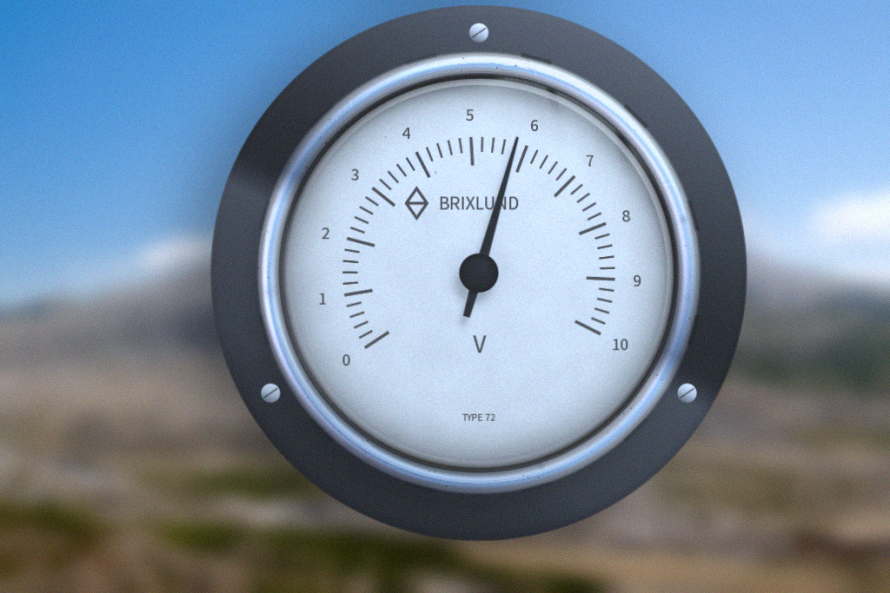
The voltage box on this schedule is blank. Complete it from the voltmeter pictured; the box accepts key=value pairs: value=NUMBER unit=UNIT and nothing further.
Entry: value=5.8 unit=V
